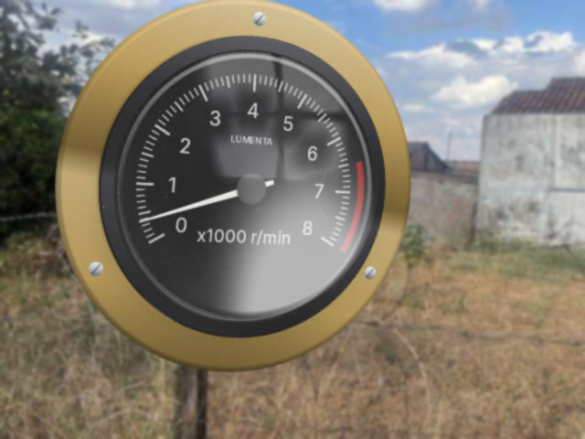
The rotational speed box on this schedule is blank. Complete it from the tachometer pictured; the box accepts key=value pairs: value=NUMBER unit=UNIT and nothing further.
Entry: value=400 unit=rpm
